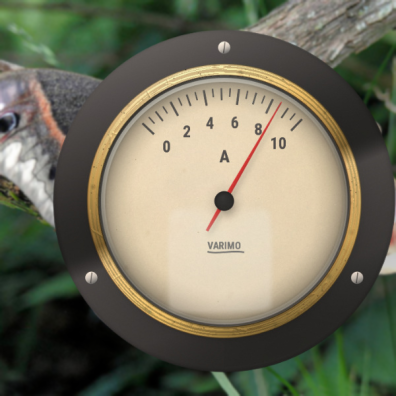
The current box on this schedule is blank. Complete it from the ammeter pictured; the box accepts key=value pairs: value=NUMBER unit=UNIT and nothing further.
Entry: value=8.5 unit=A
